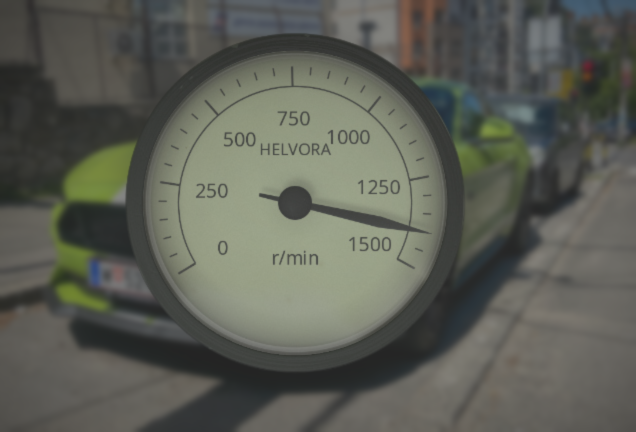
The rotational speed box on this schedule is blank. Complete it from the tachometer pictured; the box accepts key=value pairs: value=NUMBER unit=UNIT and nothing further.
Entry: value=1400 unit=rpm
